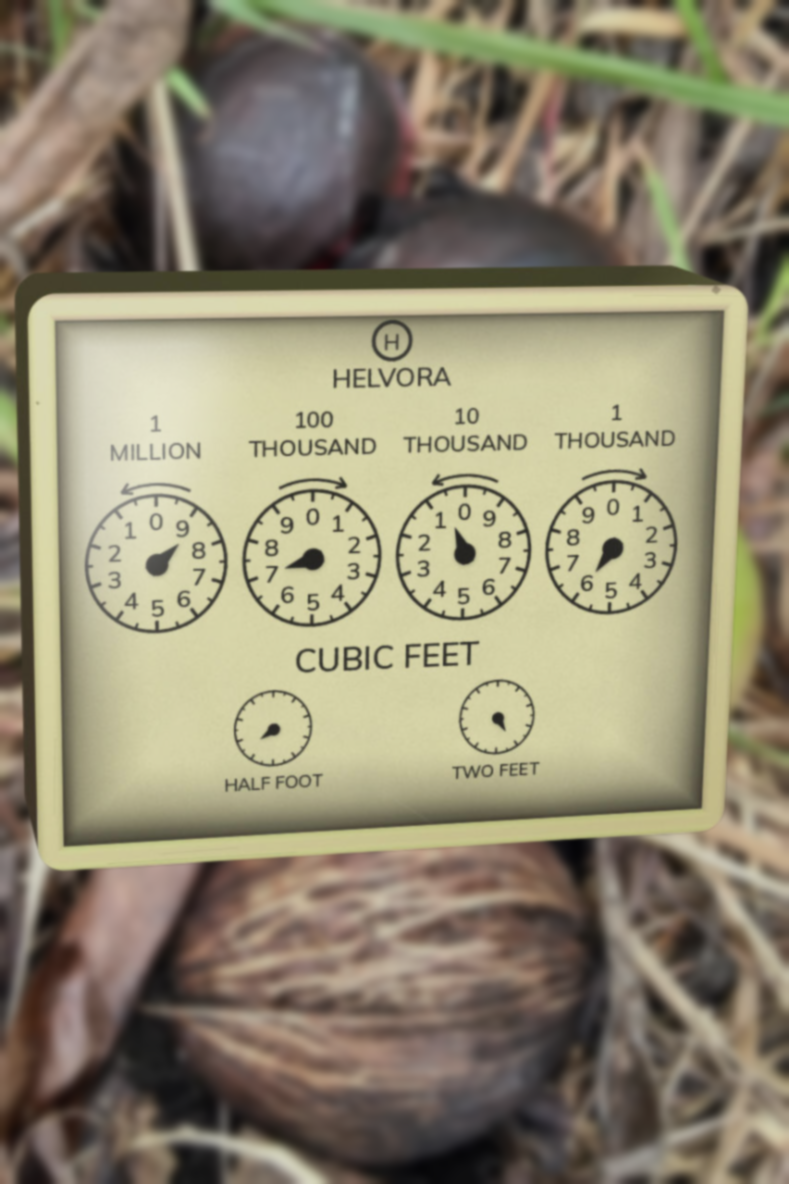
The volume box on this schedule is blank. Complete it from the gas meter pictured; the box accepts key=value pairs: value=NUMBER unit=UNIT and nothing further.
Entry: value=870600 unit=ft³
